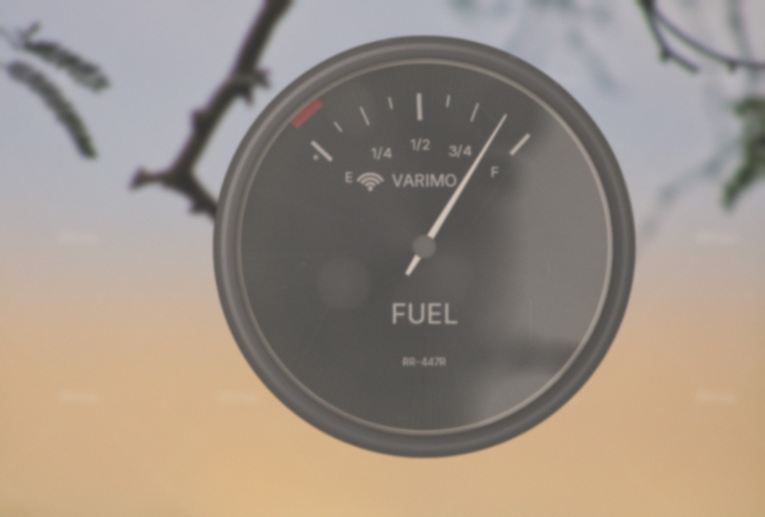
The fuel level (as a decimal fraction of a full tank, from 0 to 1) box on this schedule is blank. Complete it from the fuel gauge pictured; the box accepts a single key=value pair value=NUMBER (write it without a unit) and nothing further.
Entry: value=0.875
